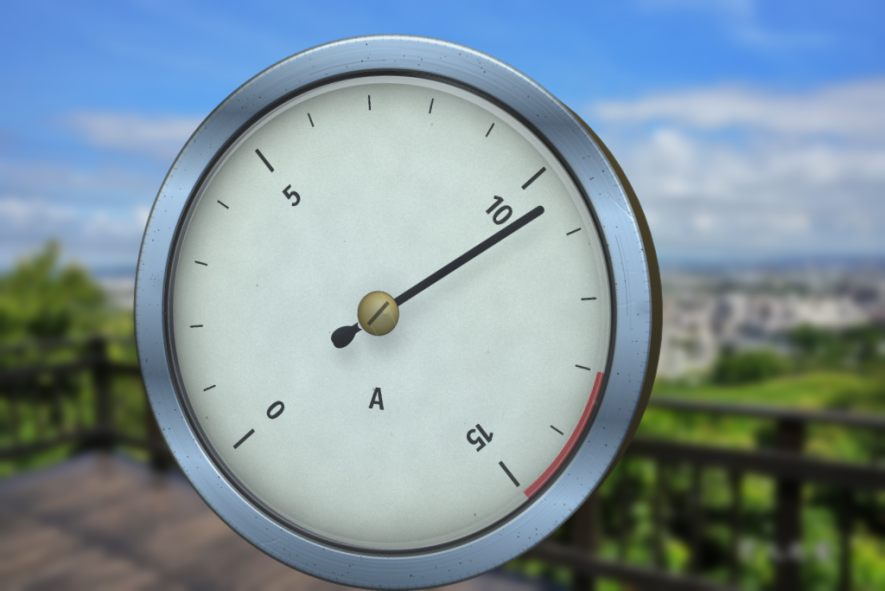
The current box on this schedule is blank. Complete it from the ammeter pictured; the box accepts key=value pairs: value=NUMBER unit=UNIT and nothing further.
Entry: value=10.5 unit=A
